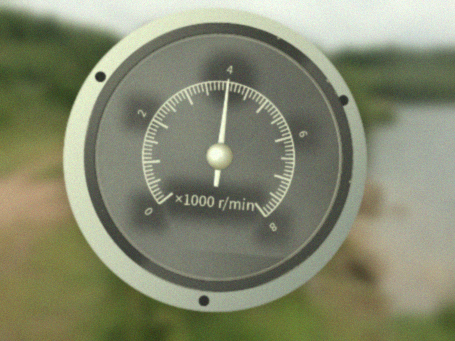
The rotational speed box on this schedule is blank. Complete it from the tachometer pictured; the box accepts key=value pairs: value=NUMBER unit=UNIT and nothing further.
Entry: value=4000 unit=rpm
